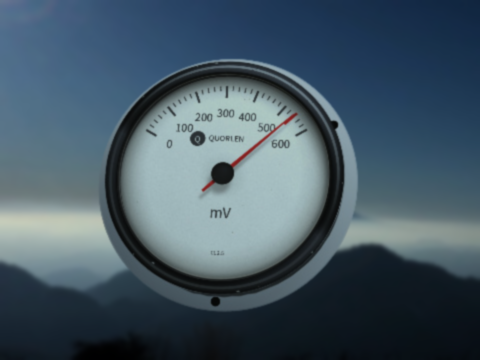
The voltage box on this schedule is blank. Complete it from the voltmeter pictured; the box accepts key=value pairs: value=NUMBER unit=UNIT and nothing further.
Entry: value=540 unit=mV
